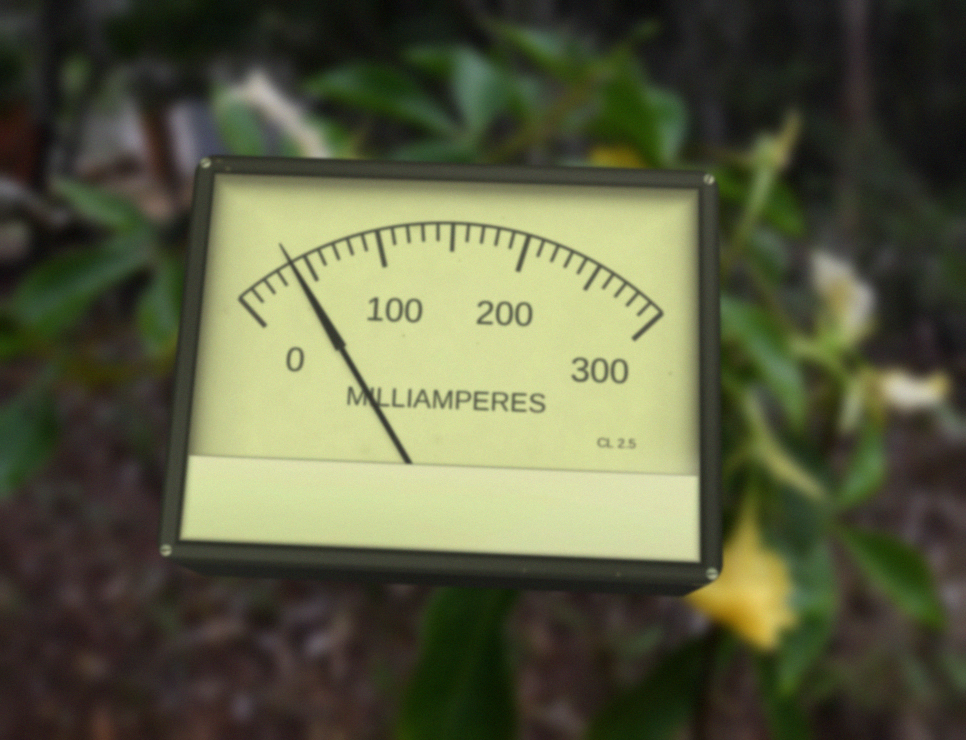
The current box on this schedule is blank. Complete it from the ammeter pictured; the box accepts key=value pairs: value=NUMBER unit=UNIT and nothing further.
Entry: value=40 unit=mA
